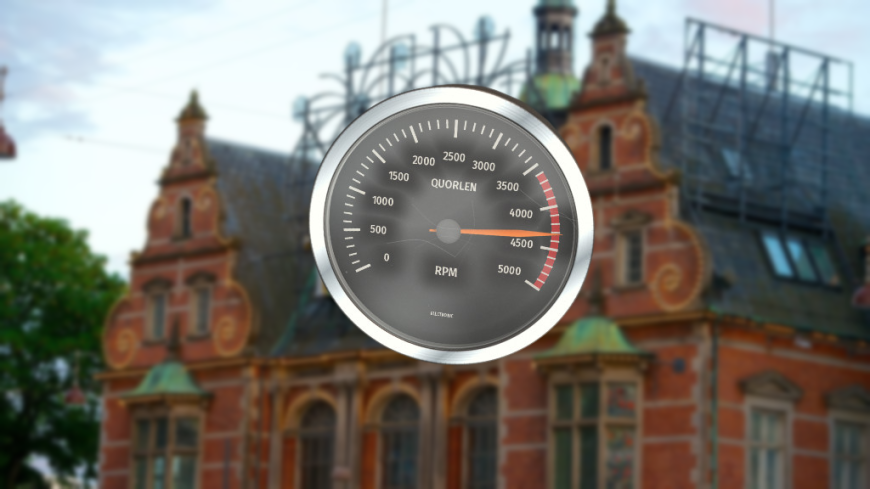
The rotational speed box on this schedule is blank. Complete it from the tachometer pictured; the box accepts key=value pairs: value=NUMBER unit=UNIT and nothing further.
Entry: value=4300 unit=rpm
